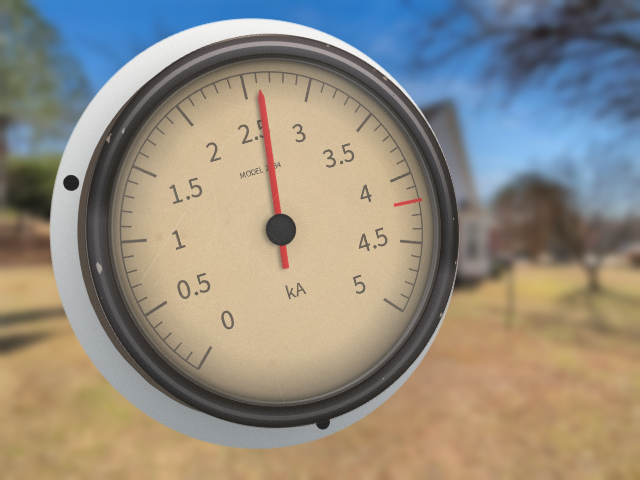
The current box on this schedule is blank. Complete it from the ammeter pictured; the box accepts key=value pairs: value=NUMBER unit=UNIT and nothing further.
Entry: value=2.6 unit=kA
